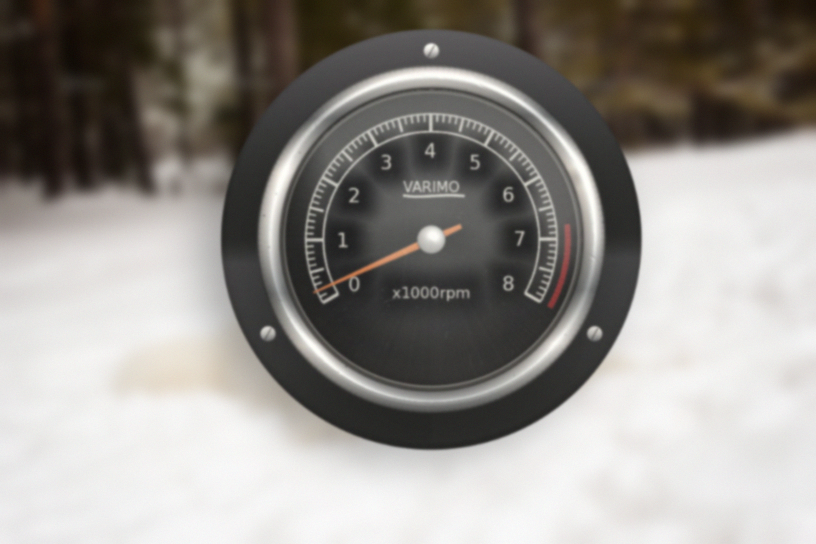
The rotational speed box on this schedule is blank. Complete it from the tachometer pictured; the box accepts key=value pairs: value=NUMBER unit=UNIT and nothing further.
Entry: value=200 unit=rpm
